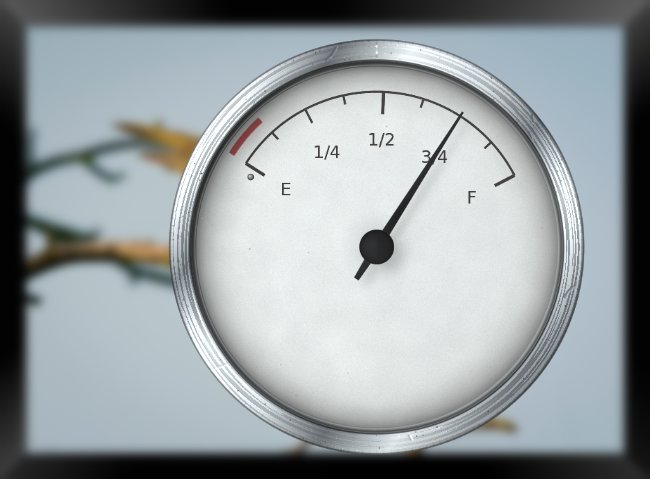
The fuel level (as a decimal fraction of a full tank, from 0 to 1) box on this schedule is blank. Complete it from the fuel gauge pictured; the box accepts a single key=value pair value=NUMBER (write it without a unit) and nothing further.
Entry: value=0.75
